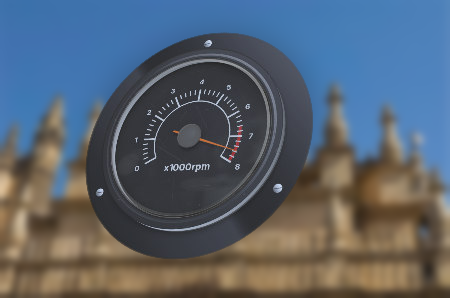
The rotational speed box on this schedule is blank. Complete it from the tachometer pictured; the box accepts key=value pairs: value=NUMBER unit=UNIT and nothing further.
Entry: value=7600 unit=rpm
